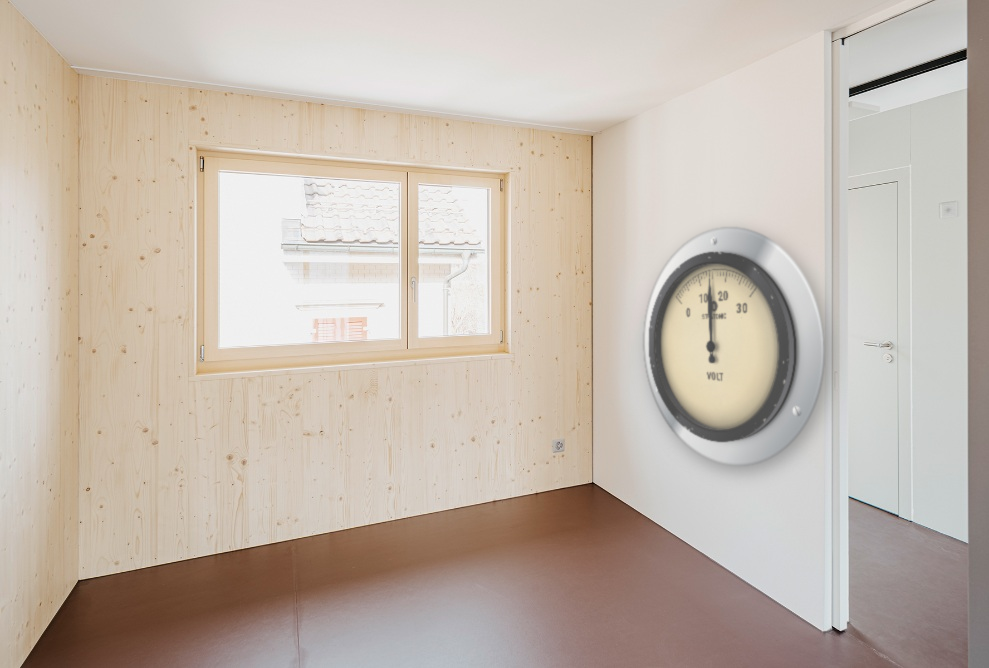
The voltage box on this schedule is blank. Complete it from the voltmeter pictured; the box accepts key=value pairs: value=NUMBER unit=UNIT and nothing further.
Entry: value=15 unit=V
